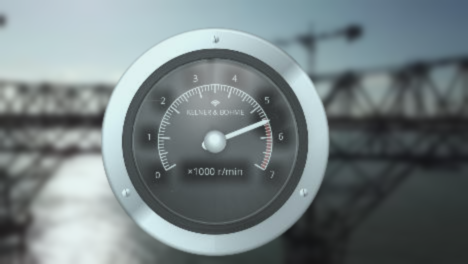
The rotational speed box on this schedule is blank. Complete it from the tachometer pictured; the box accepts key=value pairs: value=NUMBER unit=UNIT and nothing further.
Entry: value=5500 unit=rpm
